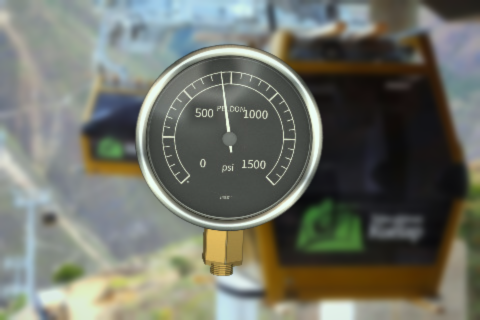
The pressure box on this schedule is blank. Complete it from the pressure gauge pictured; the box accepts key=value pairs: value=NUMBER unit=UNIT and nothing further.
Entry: value=700 unit=psi
